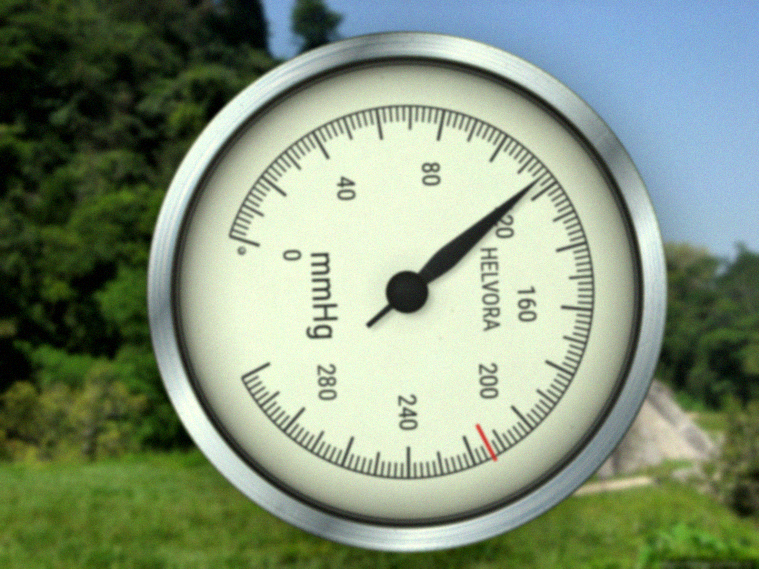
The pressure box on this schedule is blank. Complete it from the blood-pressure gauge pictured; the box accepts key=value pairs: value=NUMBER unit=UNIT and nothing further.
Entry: value=116 unit=mmHg
